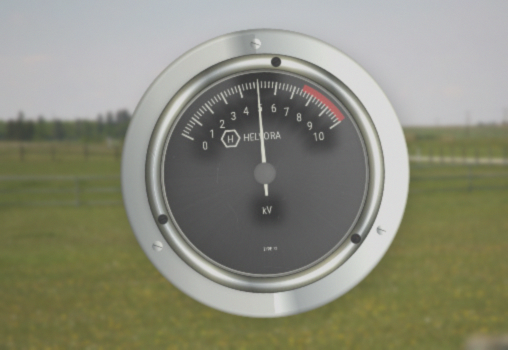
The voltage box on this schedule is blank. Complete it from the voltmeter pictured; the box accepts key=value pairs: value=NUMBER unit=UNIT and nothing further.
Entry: value=5 unit=kV
